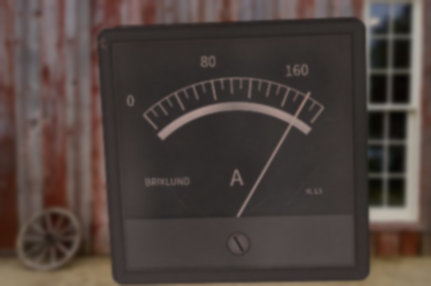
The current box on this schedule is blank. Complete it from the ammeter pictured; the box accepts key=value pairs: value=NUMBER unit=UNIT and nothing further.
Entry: value=180 unit=A
